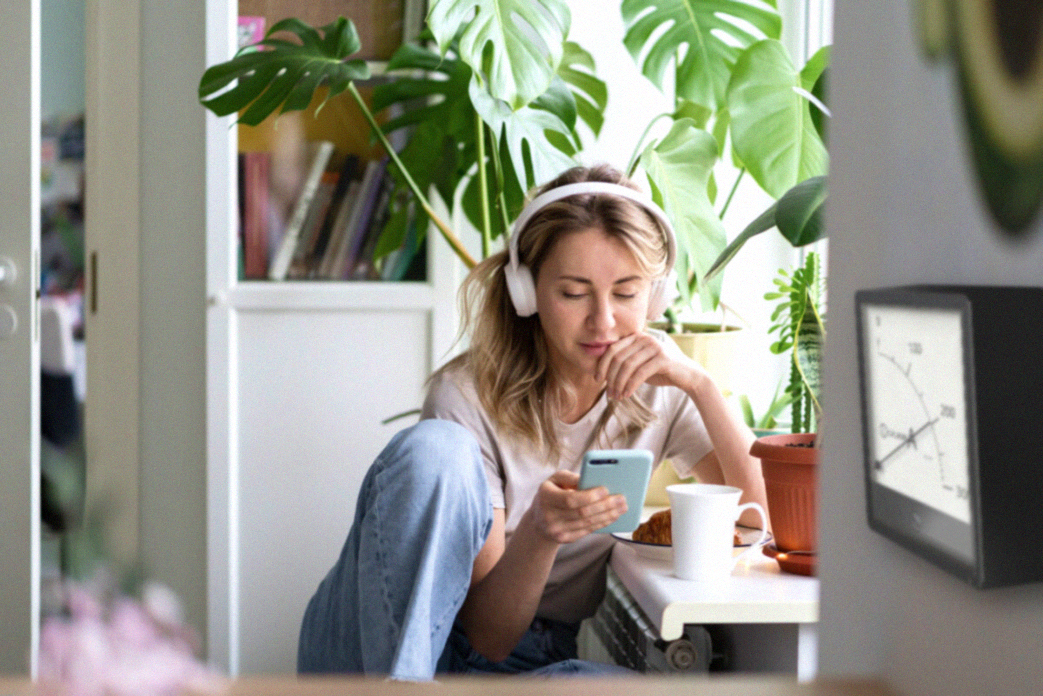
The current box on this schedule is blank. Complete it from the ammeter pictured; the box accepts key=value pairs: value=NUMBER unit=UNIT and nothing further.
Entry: value=200 unit=A
